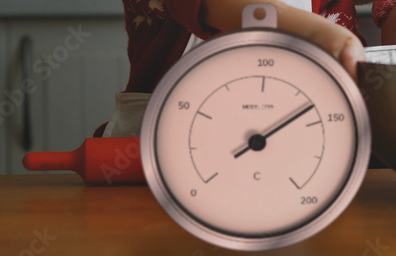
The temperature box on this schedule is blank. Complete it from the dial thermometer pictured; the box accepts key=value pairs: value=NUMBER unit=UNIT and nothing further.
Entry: value=137.5 unit=°C
